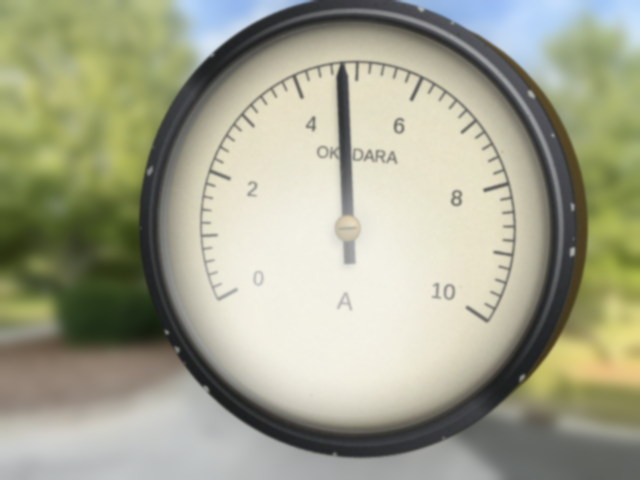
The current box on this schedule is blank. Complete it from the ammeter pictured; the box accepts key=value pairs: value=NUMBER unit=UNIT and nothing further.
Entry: value=4.8 unit=A
